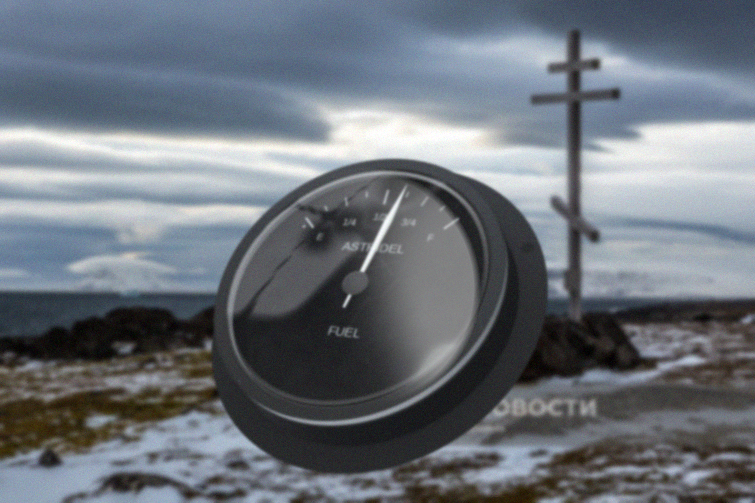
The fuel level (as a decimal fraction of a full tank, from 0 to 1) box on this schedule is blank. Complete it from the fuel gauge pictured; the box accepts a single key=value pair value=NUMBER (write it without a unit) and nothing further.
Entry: value=0.625
